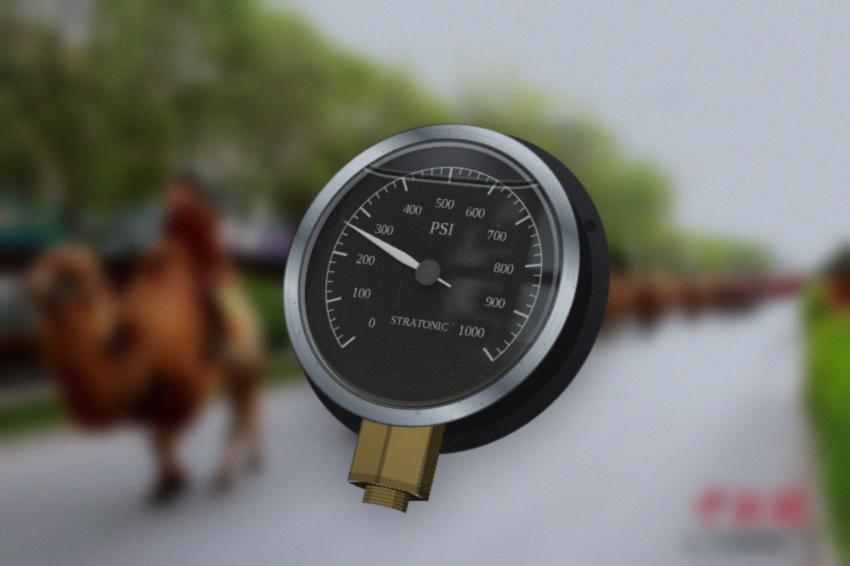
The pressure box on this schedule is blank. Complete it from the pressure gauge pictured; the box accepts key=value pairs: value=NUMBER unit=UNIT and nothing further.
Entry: value=260 unit=psi
